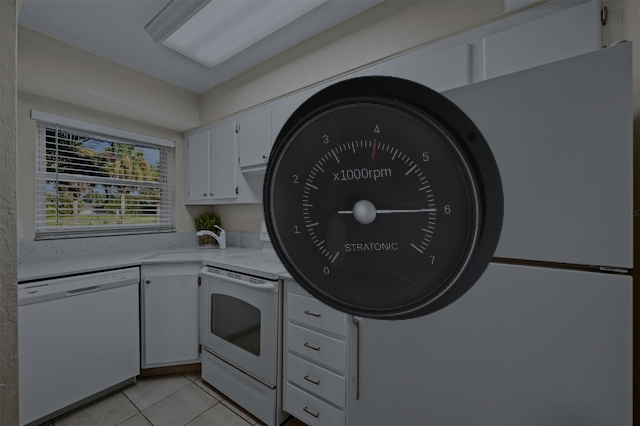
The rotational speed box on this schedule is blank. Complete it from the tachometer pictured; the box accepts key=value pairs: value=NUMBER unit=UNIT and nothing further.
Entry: value=6000 unit=rpm
